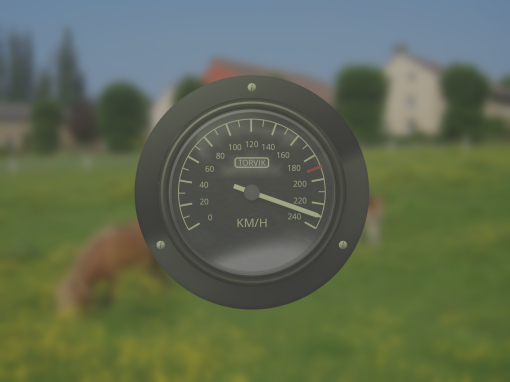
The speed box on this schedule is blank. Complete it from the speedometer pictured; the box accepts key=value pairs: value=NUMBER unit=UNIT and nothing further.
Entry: value=230 unit=km/h
